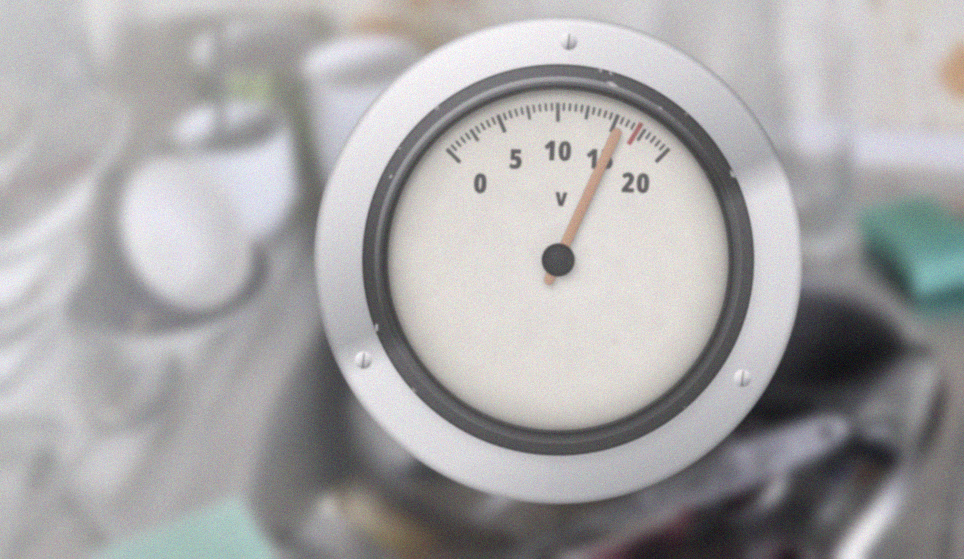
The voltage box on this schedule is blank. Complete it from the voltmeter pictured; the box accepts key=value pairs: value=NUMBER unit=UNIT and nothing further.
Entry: value=15.5 unit=V
